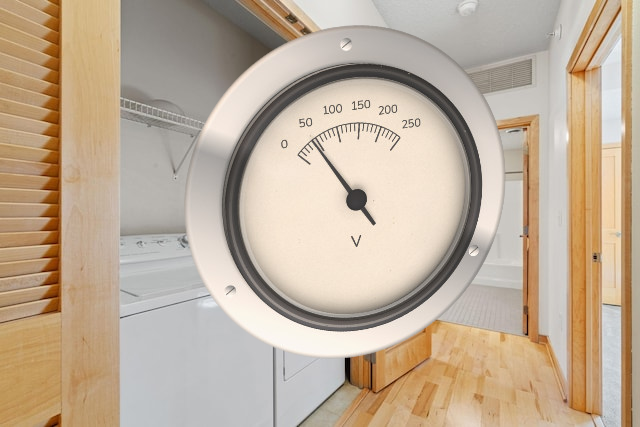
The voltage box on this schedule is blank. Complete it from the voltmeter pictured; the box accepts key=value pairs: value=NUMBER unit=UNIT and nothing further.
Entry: value=40 unit=V
